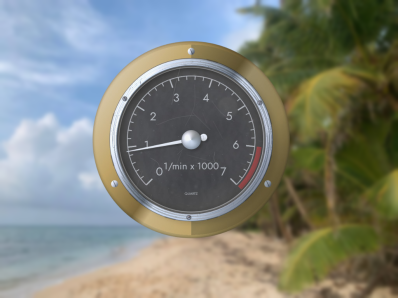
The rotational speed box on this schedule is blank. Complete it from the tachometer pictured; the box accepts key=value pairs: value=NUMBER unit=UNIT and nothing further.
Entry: value=900 unit=rpm
